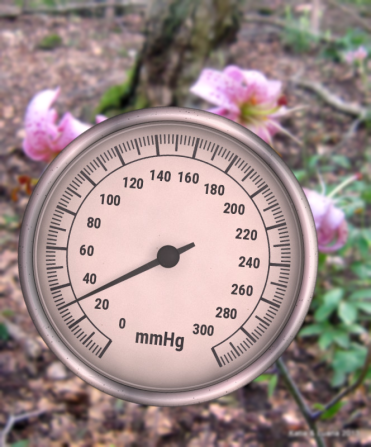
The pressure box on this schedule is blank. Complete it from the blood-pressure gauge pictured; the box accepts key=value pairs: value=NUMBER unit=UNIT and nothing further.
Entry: value=30 unit=mmHg
